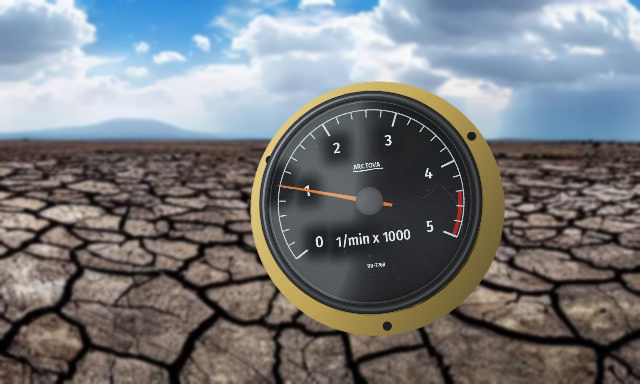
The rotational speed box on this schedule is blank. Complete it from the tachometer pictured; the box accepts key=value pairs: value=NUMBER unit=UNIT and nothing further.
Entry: value=1000 unit=rpm
